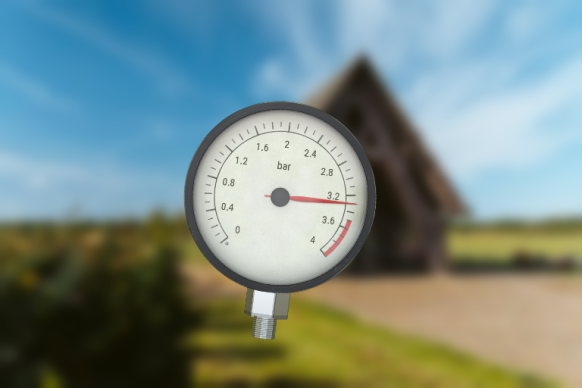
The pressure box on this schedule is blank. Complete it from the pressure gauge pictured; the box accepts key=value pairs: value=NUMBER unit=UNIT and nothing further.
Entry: value=3.3 unit=bar
